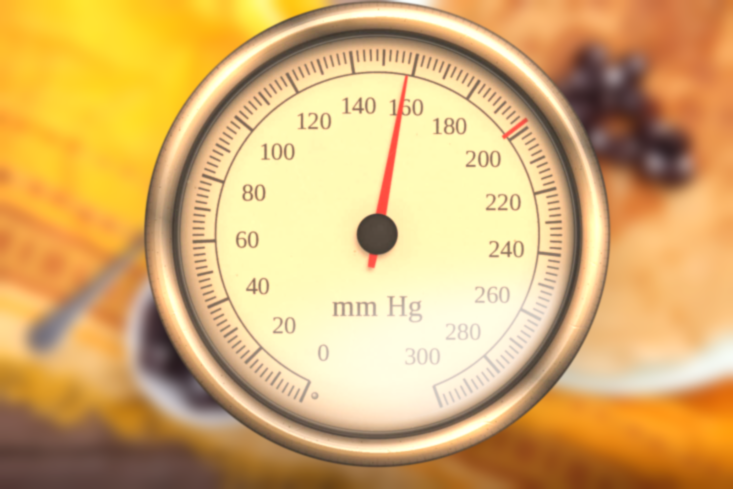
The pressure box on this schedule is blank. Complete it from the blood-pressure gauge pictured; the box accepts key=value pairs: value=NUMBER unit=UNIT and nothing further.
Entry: value=158 unit=mmHg
